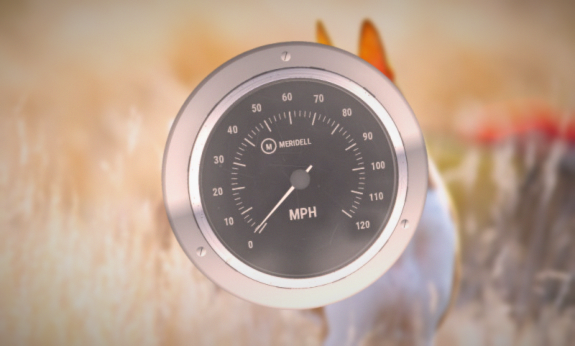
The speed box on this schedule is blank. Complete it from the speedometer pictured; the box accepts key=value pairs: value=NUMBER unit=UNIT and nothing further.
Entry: value=2 unit=mph
